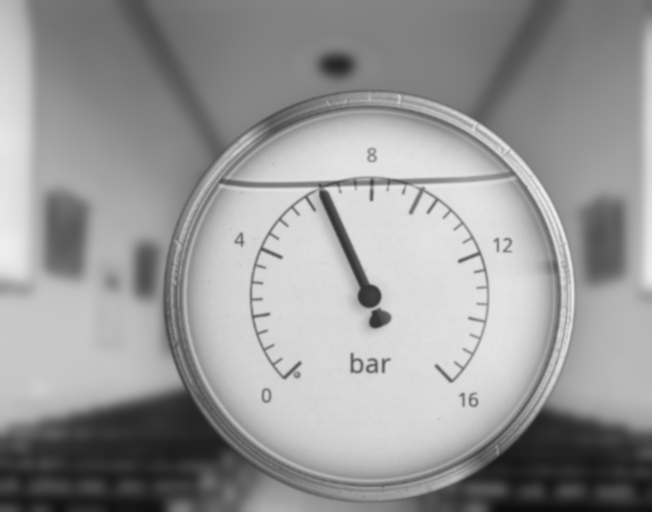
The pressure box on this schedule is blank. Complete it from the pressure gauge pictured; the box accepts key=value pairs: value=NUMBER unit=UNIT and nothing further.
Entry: value=6.5 unit=bar
